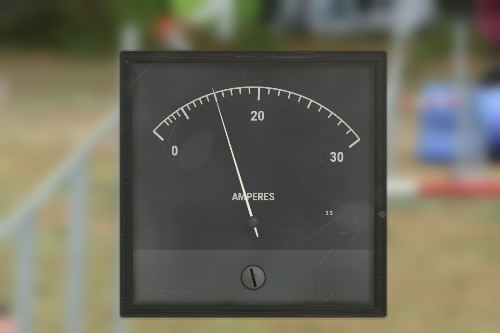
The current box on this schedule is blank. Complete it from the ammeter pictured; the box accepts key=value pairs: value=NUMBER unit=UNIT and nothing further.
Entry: value=15 unit=A
